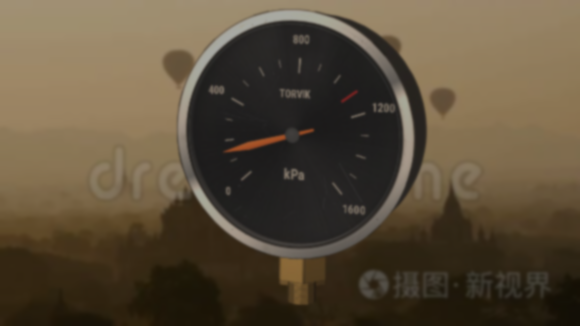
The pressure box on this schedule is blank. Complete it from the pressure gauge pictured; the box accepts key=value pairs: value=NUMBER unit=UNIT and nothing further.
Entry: value=150 unit=kPa
